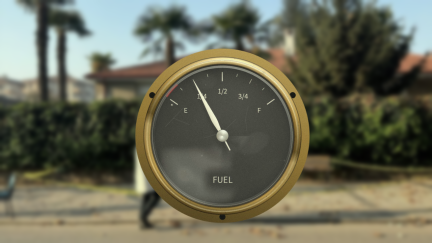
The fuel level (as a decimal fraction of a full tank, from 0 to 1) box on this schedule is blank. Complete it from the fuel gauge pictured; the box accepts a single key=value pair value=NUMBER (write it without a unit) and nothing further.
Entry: value=0.25
